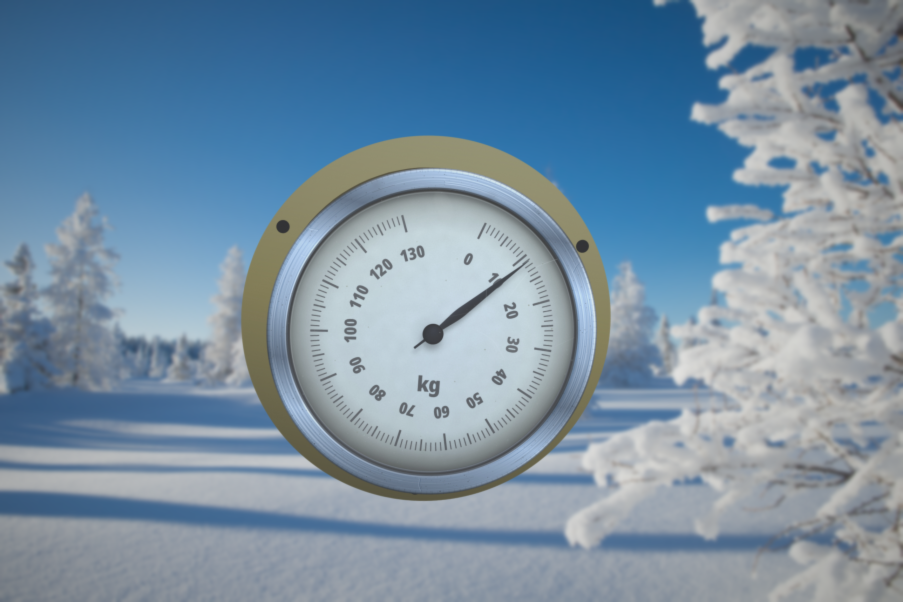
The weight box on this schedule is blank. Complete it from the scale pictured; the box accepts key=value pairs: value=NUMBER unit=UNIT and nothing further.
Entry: value=11 unit=kg
